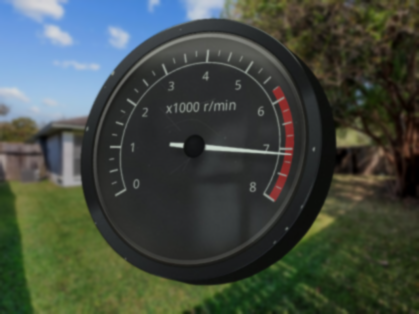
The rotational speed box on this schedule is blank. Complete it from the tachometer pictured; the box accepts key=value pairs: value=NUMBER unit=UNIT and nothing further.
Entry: value=7125 unit=rpm
